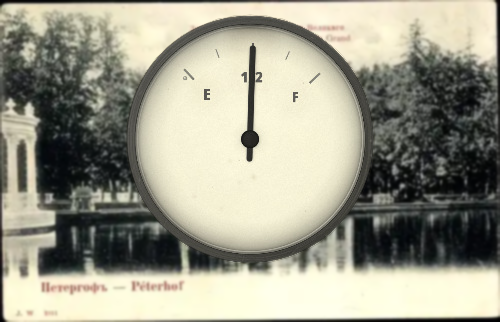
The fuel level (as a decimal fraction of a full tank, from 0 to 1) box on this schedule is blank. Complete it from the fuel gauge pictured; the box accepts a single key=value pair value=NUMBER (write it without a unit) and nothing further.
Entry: value=0.5
